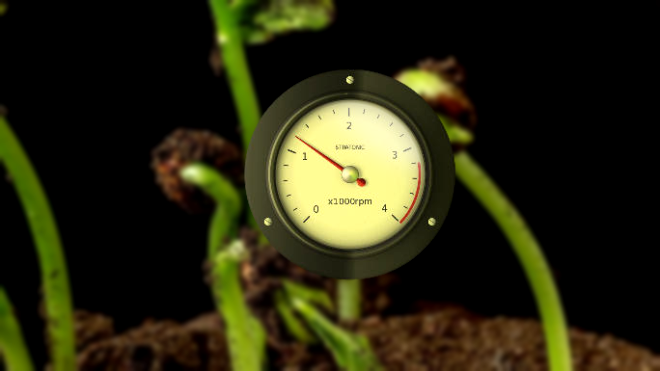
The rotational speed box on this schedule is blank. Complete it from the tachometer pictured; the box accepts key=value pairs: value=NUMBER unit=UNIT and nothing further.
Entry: value=1200 unit=rpm
